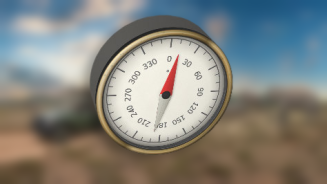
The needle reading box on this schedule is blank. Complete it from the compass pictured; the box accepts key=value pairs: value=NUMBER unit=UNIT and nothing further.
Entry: value=10 unit=°
